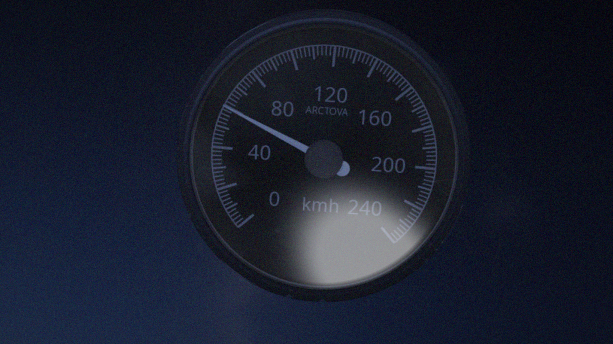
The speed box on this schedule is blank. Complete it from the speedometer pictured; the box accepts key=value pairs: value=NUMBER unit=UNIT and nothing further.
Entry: value=60 unit=km/h
